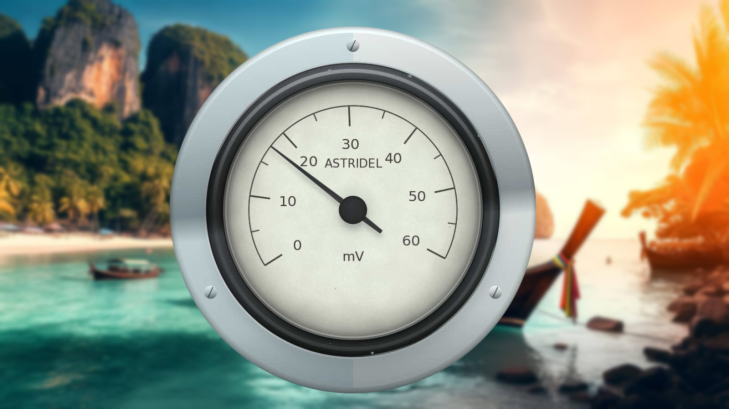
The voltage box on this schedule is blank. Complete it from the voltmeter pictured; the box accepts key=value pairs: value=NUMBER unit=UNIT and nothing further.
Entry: value=17.5 unit=mV
